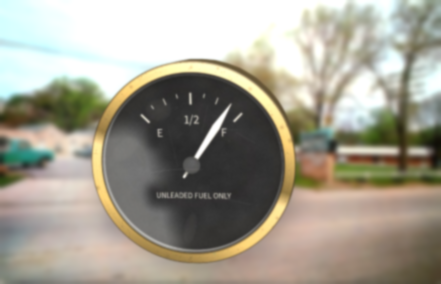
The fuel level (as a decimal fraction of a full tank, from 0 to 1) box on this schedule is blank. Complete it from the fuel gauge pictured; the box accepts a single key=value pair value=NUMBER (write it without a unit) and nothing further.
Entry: value=0.875
